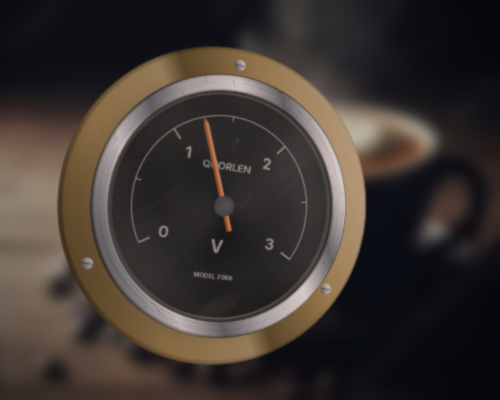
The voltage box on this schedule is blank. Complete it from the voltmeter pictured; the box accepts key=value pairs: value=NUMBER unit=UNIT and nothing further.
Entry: value=1.25 unit=V
